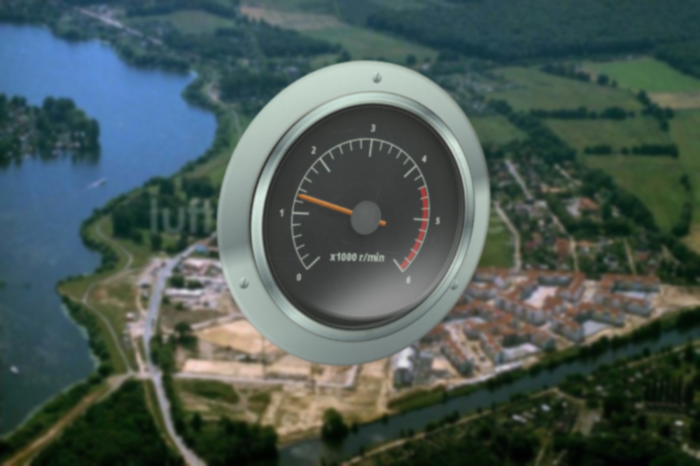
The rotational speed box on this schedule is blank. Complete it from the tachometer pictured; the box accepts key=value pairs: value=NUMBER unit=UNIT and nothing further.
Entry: value=1300 unit=rpm
